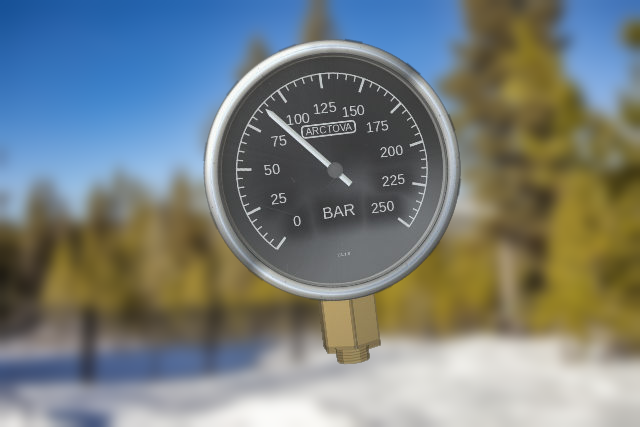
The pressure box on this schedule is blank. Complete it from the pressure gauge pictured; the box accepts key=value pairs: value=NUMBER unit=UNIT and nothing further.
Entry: value=87.5 unit=bar
